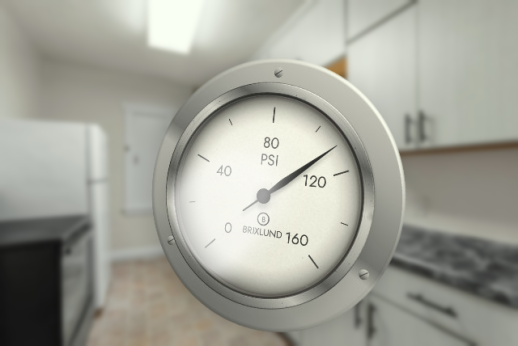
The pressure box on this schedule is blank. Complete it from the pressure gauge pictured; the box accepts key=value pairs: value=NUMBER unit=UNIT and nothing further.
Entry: value=110 unit=psi
